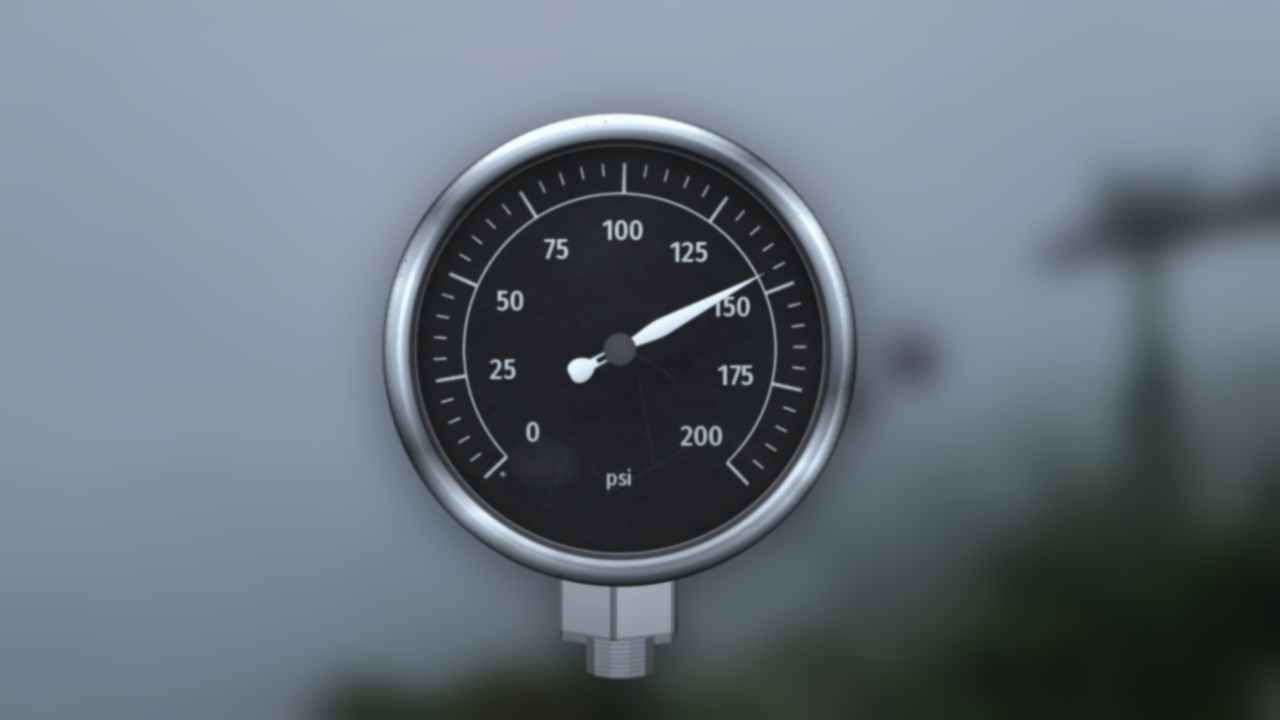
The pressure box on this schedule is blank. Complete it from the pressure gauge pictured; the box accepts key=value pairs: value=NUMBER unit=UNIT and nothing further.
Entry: value=145 unit=psi
